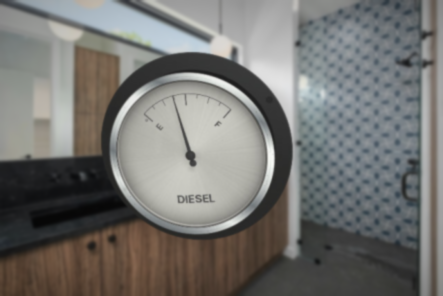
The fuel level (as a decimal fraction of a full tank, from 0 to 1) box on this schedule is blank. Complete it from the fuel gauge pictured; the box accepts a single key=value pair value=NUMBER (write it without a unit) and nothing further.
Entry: value=0.375
